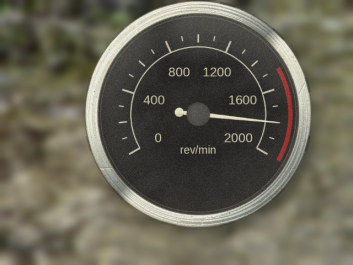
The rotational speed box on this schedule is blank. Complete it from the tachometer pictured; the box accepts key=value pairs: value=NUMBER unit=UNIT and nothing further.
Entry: value=1800 unit=rpm
